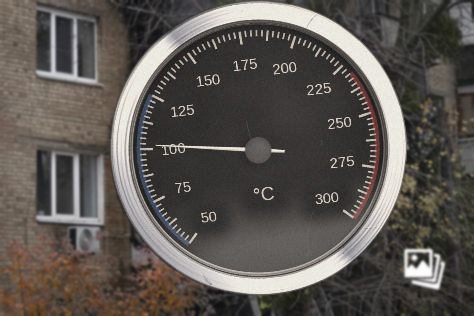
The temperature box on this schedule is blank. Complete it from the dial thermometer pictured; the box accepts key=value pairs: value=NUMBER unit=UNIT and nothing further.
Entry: value=102.5 unit=°C
